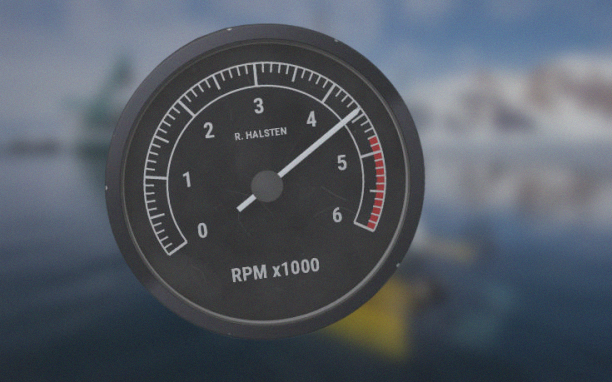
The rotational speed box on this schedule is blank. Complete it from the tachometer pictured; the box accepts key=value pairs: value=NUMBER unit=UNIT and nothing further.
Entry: value=4400 unit=rpm
